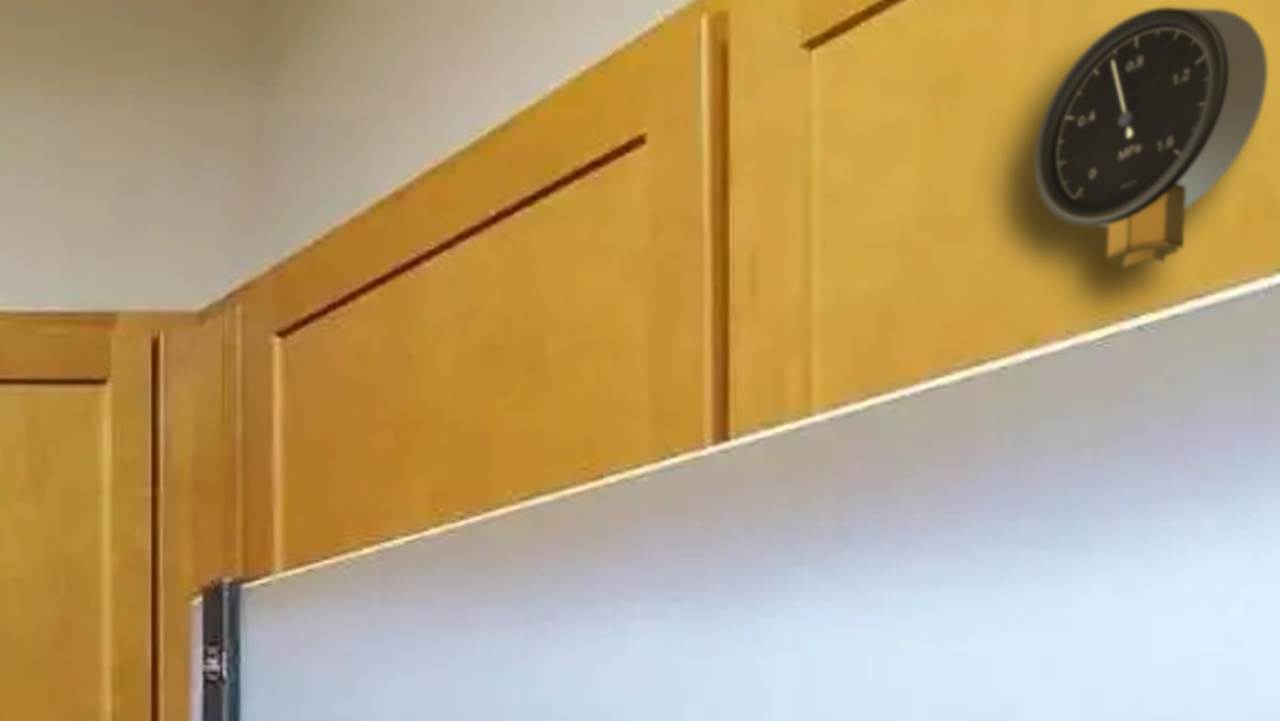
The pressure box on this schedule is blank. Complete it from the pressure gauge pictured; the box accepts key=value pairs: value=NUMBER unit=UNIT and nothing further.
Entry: value=0.7 unit=MPa
